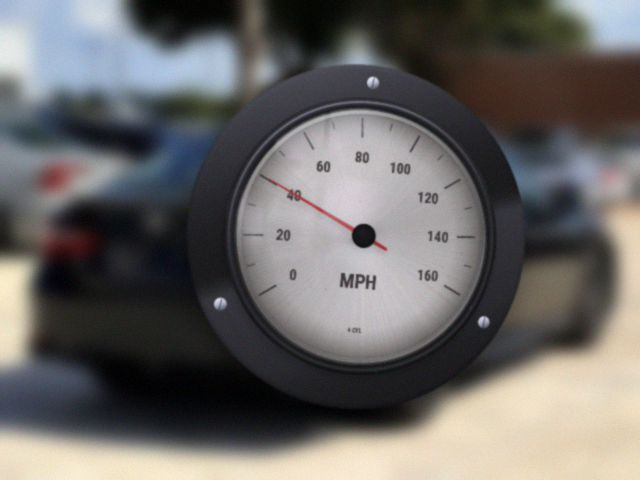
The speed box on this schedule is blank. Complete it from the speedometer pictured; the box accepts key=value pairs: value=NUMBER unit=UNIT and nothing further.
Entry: value=40 unit=mph
